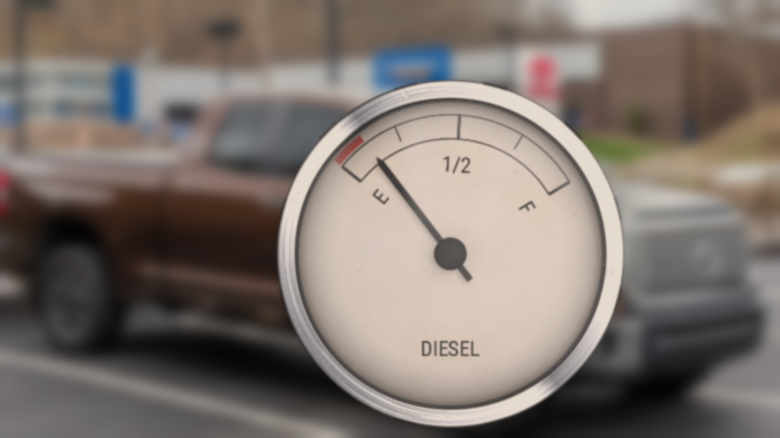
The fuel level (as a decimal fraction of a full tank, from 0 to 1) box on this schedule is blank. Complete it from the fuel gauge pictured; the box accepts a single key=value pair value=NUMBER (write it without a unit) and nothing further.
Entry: value=0.125
